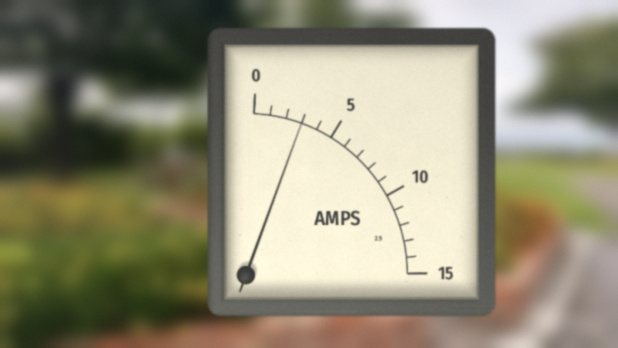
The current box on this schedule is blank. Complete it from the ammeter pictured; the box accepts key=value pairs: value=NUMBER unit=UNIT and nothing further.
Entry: value=3 unit=A
